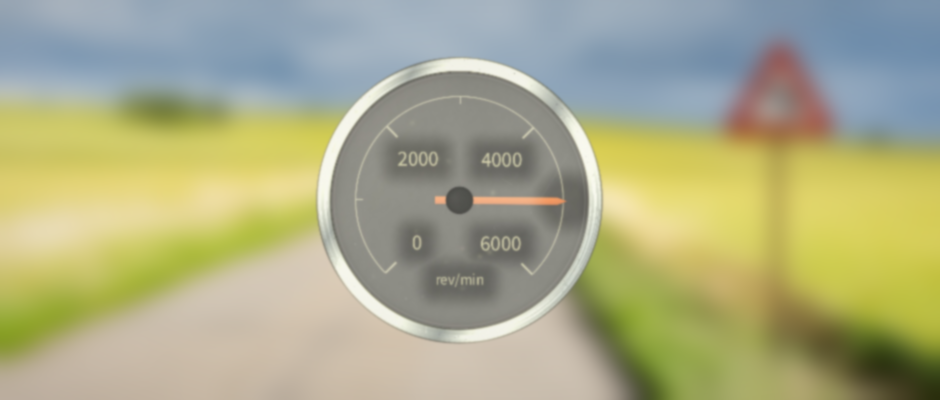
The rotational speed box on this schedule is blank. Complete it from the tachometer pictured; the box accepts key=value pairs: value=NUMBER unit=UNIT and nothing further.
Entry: value=5000 unit=rpm
